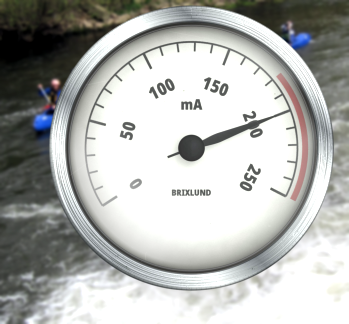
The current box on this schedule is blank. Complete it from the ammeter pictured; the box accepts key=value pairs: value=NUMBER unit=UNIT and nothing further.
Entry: value=200 unit=mA
